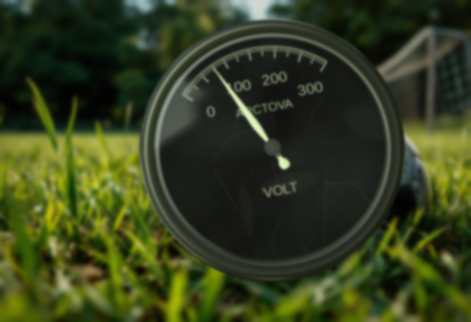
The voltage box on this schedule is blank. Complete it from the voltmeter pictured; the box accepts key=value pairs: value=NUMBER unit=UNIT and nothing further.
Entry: value=75 unit=V
